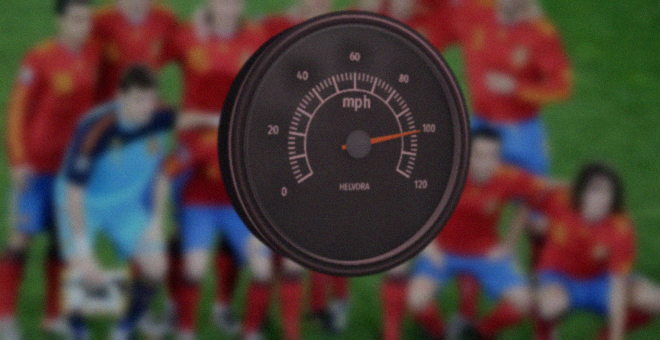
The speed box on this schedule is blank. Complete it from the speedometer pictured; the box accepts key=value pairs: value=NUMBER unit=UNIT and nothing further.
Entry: value=100 unit=mph
